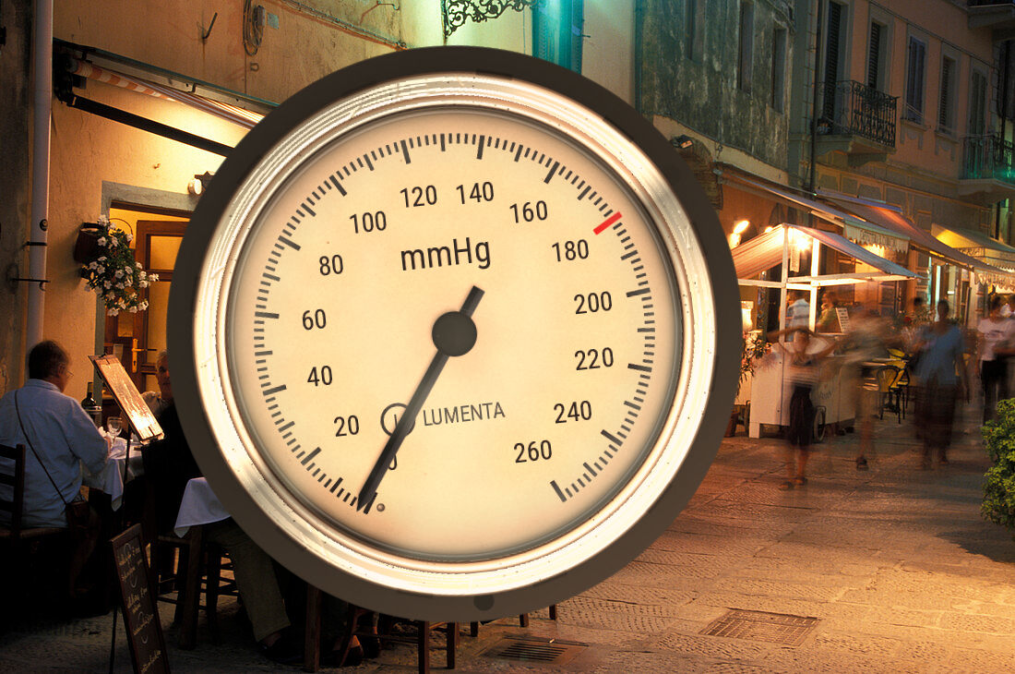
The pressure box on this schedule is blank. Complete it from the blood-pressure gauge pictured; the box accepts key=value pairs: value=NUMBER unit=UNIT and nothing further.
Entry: value=2 unit=mmHg
